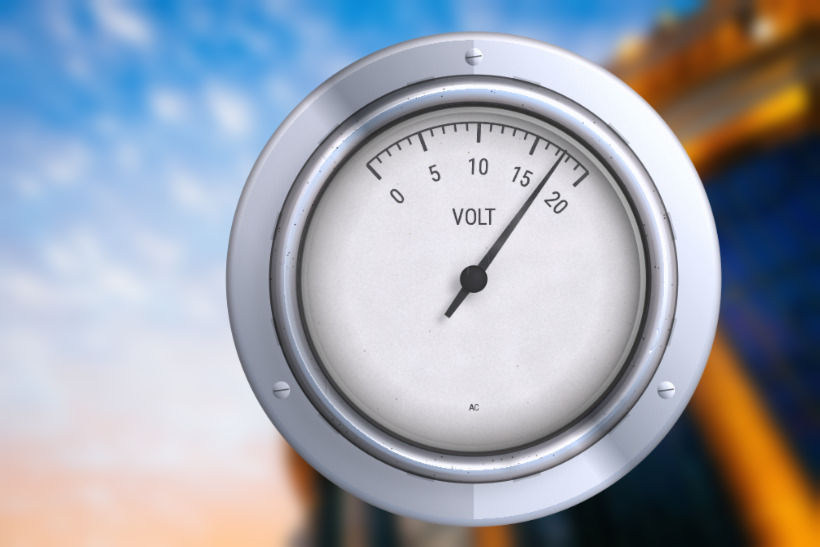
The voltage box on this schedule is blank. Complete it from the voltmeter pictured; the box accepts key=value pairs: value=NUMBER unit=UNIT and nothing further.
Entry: value=17.5 unit=V
